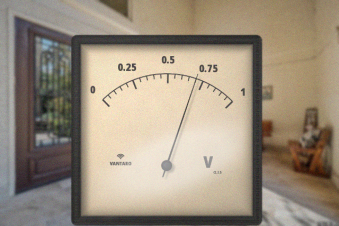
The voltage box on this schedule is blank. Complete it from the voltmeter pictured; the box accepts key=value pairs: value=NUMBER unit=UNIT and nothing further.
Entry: value=0.7 unit=V
